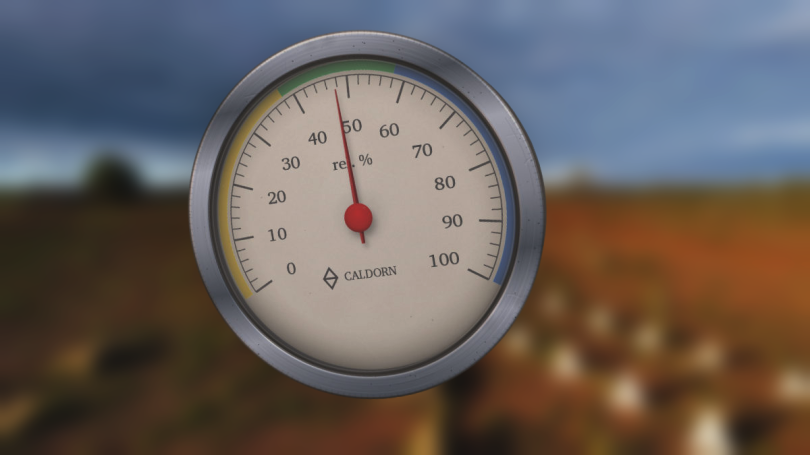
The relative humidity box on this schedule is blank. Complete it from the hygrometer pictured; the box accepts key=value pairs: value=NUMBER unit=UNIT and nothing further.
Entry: value=48 unit=%
